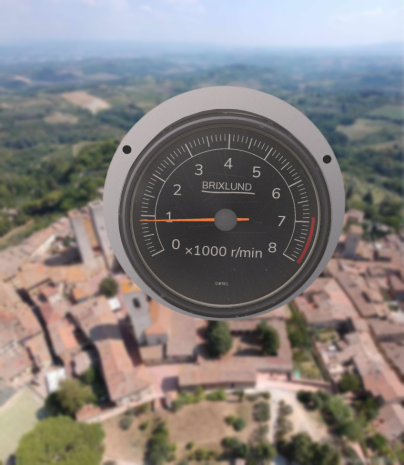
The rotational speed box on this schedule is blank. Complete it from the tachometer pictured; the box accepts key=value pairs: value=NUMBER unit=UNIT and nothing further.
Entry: value=900 unit=rpm
